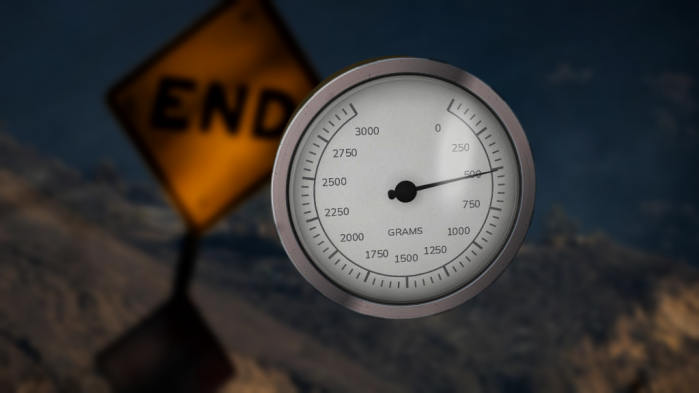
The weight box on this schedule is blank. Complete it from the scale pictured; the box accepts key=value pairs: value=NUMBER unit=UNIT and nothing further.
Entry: value=500 unit=g
